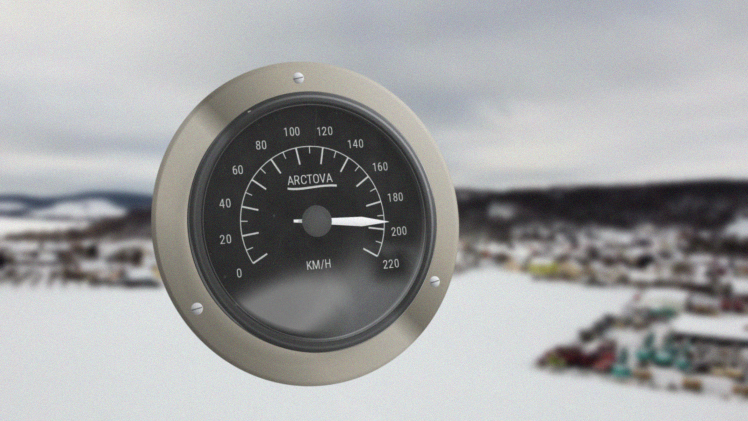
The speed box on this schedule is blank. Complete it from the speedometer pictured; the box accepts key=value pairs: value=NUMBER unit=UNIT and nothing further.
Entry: value=195 unit=km/h
